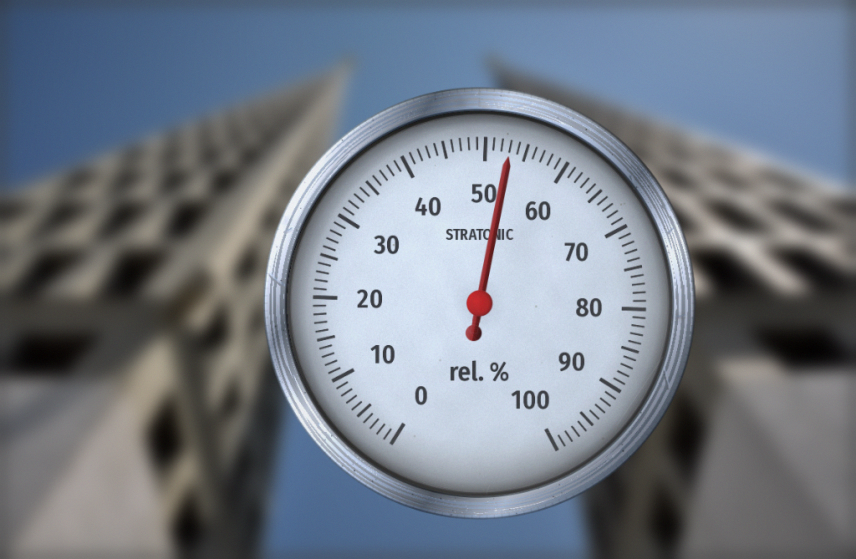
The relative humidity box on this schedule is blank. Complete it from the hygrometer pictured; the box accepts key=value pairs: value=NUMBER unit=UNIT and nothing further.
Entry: value=53 unit=%
